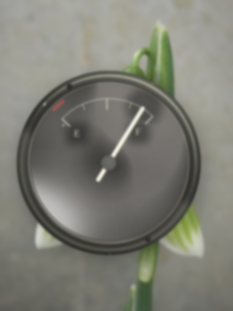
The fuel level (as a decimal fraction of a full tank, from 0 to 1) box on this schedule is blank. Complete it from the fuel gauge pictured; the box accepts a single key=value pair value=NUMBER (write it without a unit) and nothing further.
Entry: value=0.875
